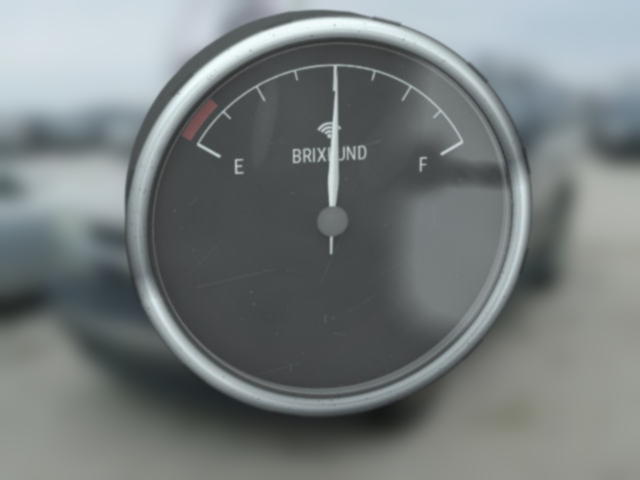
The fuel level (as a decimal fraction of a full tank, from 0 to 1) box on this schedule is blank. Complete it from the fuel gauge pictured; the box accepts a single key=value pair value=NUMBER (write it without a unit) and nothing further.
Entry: value=0.5
